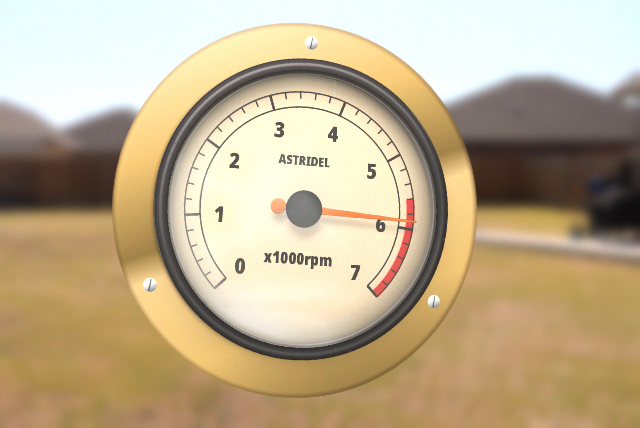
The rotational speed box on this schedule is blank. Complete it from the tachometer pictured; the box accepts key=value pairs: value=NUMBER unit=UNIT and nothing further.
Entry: value=5900 unit=rpm
